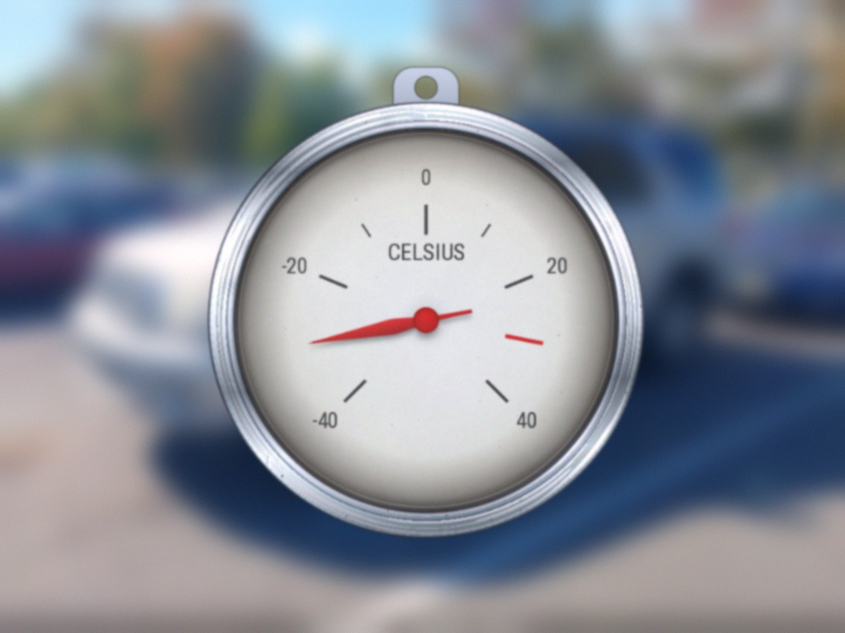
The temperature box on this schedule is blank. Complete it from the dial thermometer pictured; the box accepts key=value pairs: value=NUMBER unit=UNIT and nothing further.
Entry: value=-30 unit=°C
